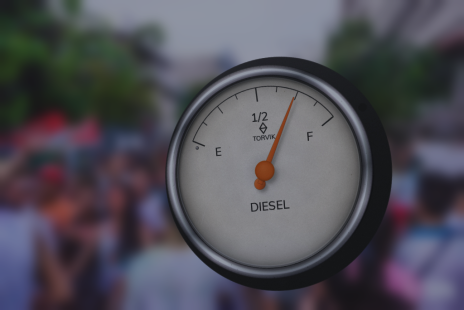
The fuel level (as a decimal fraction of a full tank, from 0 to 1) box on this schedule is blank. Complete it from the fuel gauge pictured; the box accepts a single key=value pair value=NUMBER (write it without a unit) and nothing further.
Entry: value=0.75
